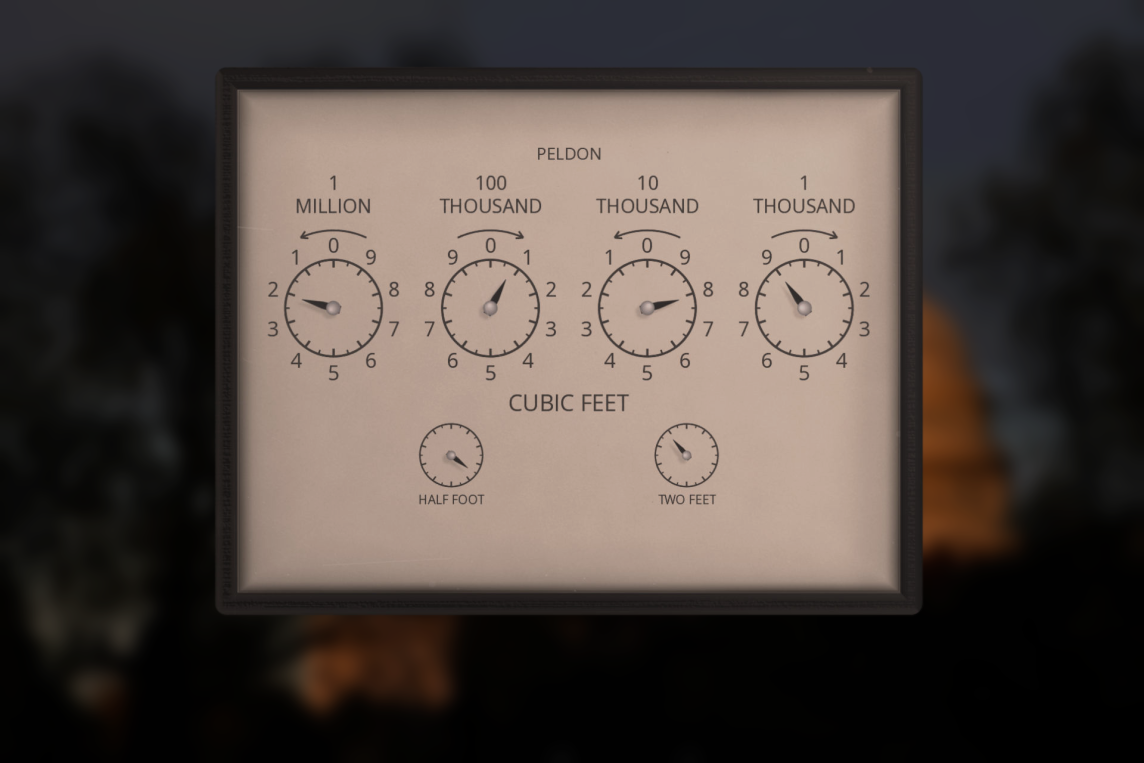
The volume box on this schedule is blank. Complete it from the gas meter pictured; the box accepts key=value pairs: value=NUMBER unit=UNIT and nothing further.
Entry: value=207900 unit=ft³
